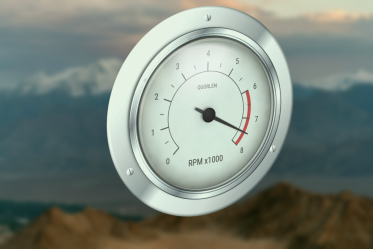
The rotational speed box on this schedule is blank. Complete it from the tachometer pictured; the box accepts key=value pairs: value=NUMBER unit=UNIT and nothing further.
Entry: value=7500 unit=rpm
